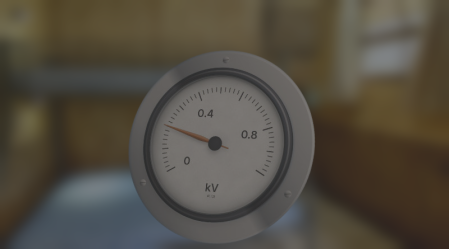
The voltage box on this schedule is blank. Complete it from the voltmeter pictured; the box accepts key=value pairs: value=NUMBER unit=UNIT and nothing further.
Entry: value=0.2 unit=kV
